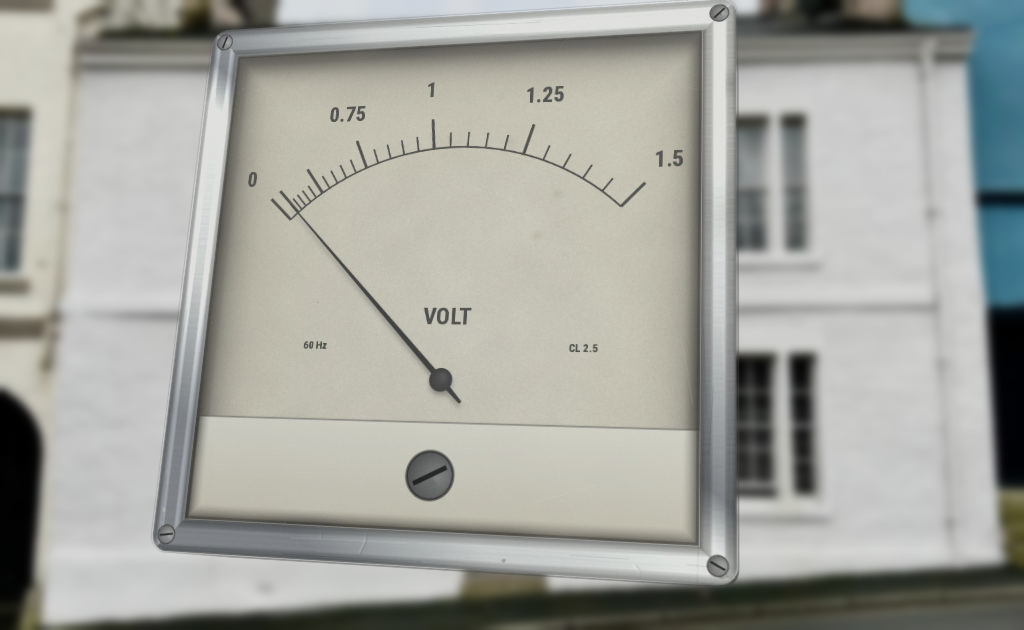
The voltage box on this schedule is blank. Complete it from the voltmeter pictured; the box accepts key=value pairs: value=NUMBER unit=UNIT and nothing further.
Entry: value=0.25 unit=V
